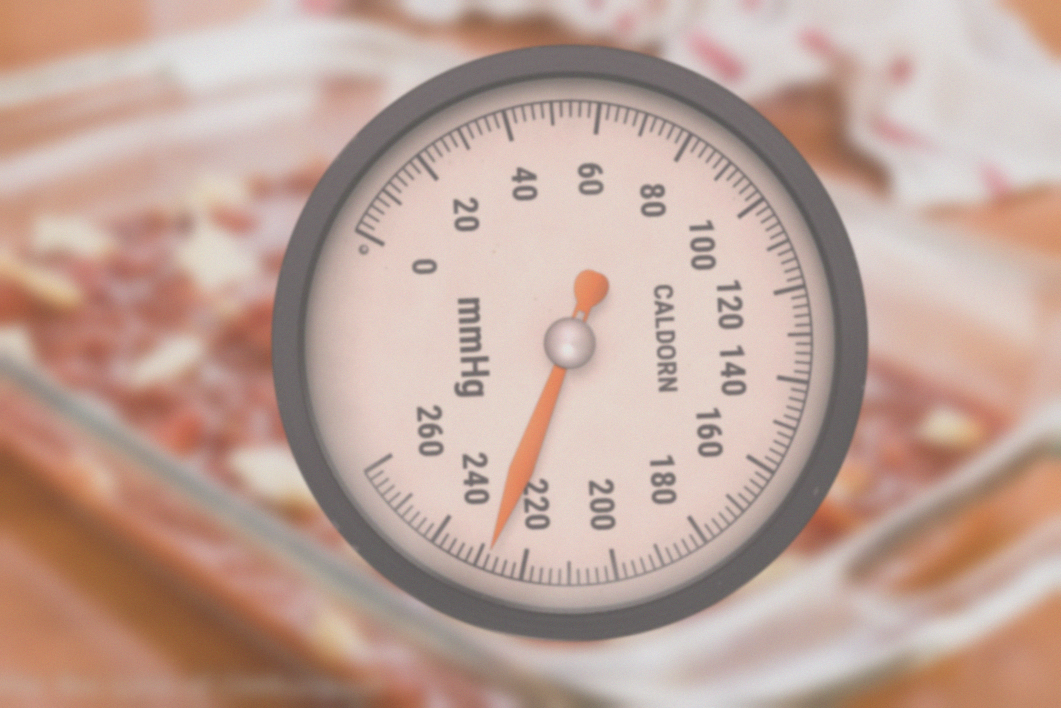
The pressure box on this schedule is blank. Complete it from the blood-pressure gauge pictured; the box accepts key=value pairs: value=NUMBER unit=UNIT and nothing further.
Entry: value=228 unit=mmHg
